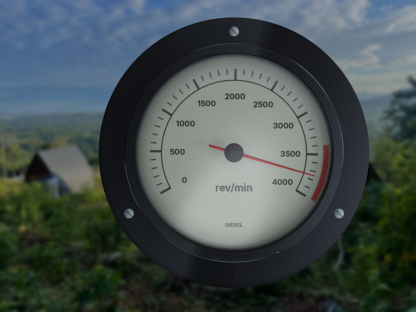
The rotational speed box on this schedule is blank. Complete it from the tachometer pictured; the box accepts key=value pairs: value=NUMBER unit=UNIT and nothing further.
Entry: value=3750 unit=rpm
